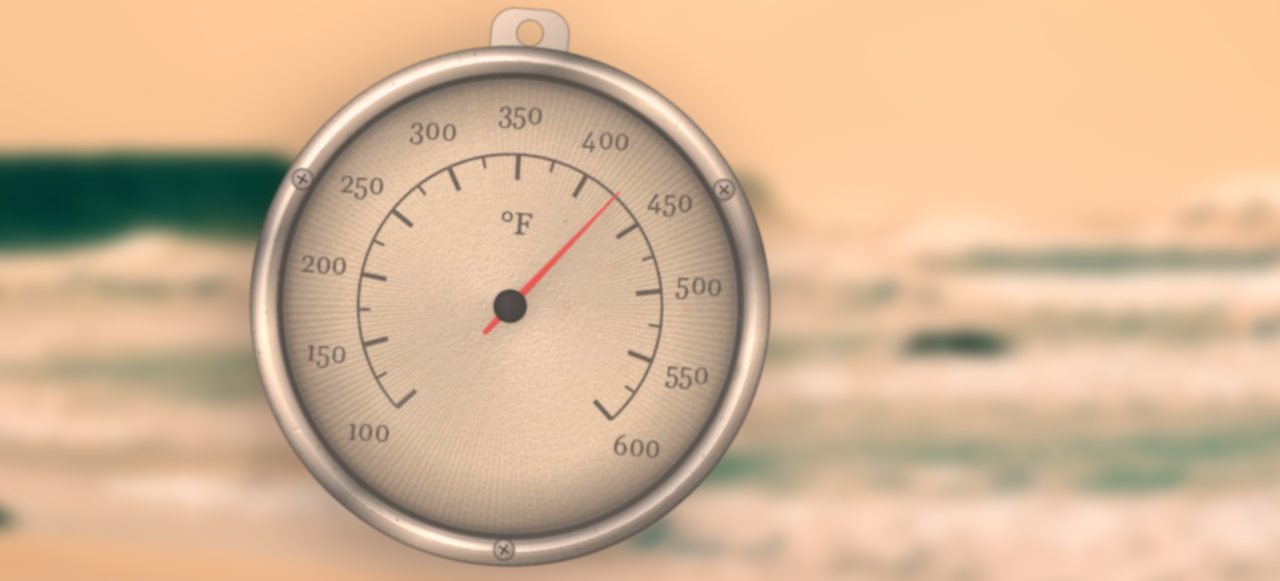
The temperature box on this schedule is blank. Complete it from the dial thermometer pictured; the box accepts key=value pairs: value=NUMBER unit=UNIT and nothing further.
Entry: value=425 unit=°F
